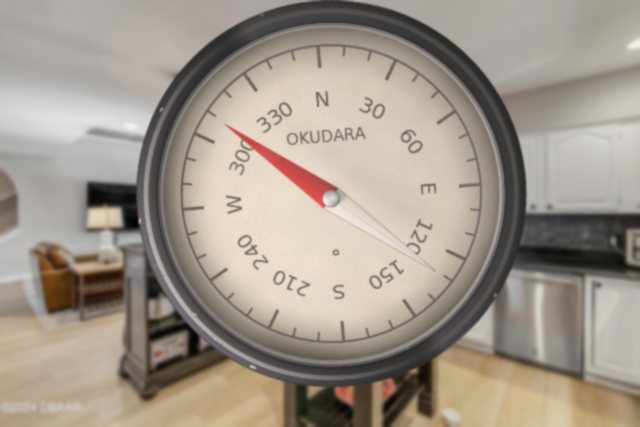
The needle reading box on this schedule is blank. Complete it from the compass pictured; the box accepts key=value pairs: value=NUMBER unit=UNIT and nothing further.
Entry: value=310 unit=°
